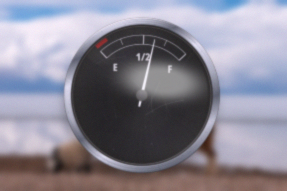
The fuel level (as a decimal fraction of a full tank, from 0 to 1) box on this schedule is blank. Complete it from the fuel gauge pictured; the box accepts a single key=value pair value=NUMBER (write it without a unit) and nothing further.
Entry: value=0.625
